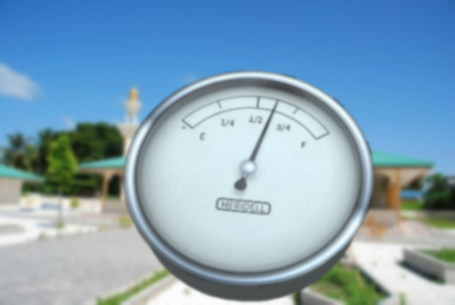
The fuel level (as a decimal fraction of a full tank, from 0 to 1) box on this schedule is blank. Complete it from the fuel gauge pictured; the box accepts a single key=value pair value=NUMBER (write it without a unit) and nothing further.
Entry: value=0.625
